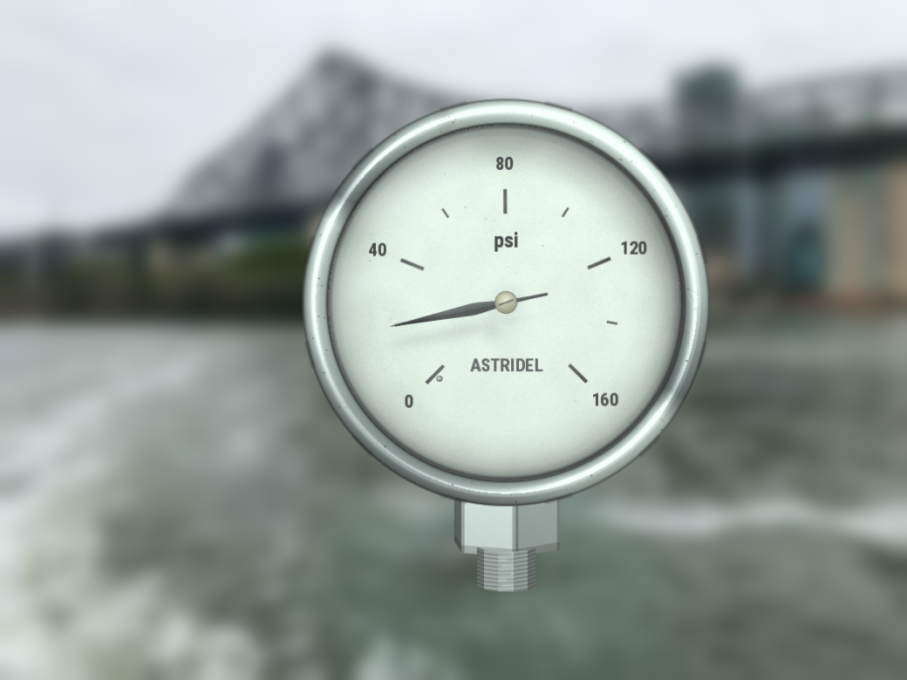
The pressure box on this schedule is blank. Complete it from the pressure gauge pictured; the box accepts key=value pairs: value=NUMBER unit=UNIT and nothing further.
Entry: value=20 unit=psi
